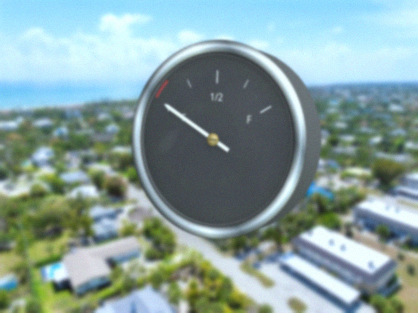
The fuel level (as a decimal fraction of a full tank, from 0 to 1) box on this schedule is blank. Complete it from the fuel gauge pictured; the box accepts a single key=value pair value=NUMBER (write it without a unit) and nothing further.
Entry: value=0
